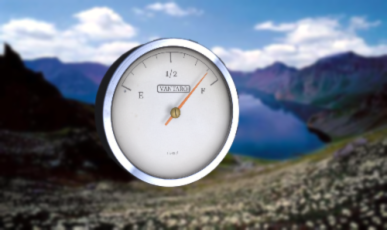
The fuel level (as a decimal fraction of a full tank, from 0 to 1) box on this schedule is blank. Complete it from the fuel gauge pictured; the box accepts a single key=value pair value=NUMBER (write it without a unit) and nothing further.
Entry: value=0.875
